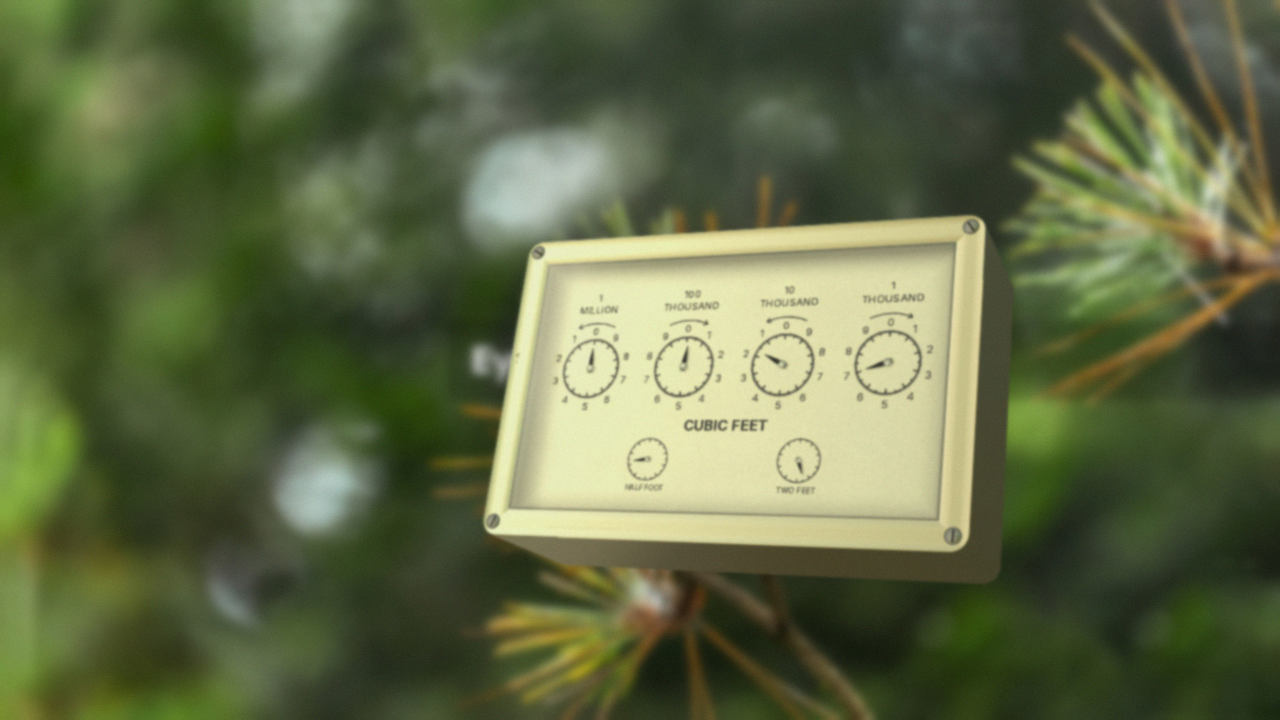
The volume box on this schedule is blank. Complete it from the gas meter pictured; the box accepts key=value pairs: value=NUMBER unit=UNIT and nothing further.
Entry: value=1700 unit=ft³
